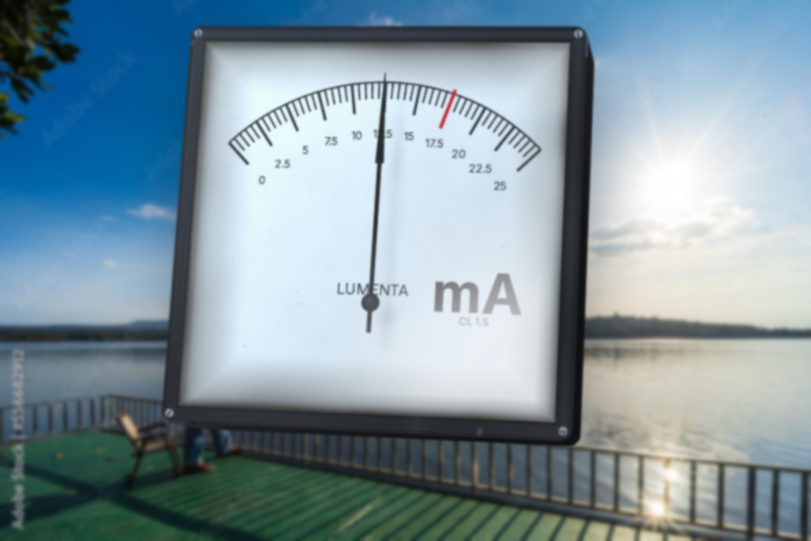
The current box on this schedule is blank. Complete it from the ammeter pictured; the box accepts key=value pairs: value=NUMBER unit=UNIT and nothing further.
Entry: value=12.5 unit=mA
